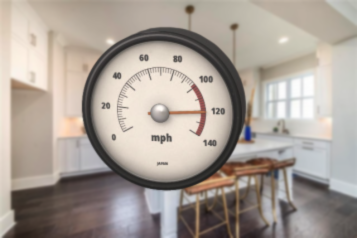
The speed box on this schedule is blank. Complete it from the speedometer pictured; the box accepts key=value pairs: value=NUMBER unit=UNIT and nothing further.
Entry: value=120 unit=mph
